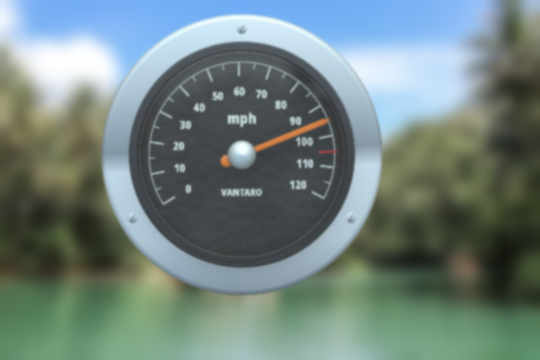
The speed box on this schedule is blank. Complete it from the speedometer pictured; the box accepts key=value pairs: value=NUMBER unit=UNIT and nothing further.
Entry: value=95 unit=mph
